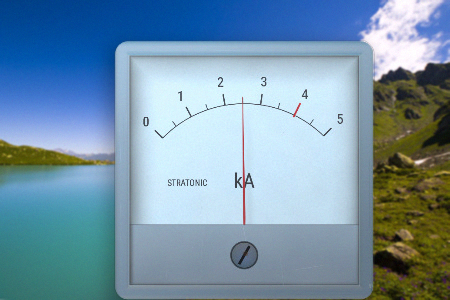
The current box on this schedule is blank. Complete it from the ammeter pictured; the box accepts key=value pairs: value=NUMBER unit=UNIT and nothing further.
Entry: value=2.5 unit=kA
